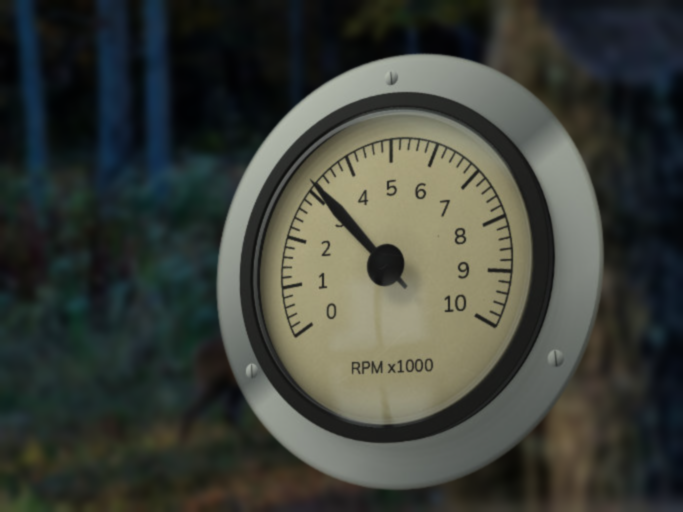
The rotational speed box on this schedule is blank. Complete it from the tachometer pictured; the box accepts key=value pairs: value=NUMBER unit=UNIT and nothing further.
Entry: value=3200 unit=rpm
